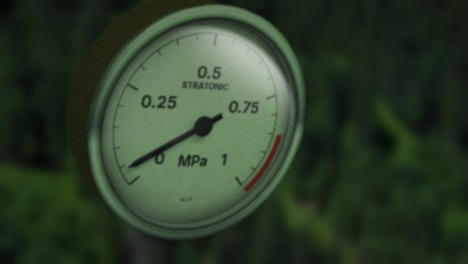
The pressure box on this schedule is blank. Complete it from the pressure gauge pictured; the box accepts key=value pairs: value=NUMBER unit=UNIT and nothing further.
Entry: value=0.05 unit=MPa
